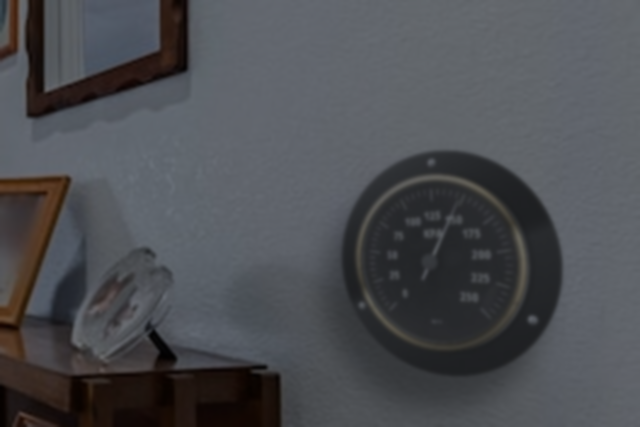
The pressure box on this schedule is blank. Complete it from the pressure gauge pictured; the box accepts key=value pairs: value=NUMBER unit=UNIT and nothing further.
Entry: value=150 unit=kPa
